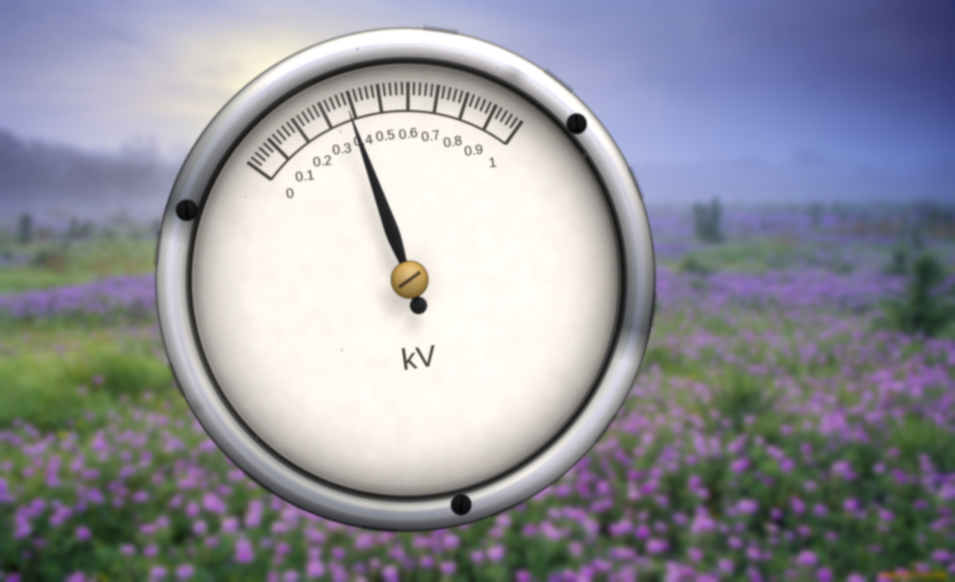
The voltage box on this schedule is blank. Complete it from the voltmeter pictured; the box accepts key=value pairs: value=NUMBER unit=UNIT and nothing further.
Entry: value=0.38 unit=kV
